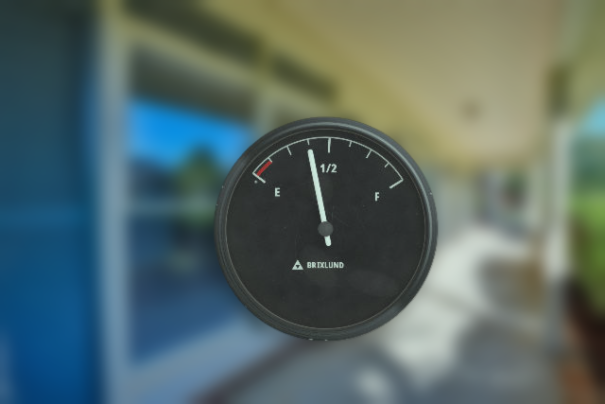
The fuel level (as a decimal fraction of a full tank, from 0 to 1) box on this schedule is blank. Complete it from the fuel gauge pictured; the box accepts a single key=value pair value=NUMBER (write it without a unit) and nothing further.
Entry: value=0.375
